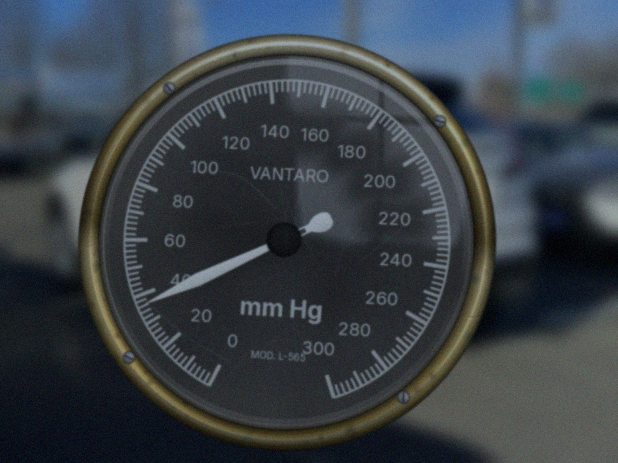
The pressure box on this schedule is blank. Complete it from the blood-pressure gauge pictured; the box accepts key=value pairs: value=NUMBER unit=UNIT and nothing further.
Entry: value=36 unit=mmHg
